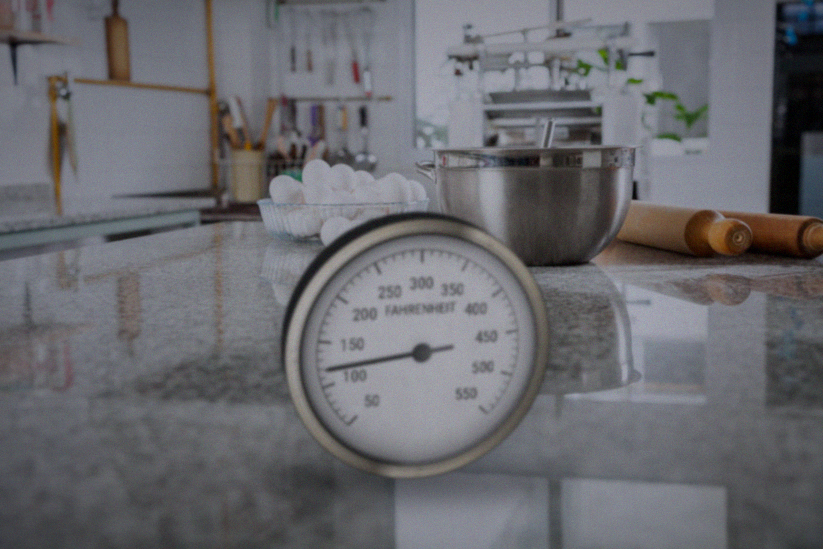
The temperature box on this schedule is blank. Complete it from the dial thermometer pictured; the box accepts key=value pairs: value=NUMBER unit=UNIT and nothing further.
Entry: value=120 unit=°F
